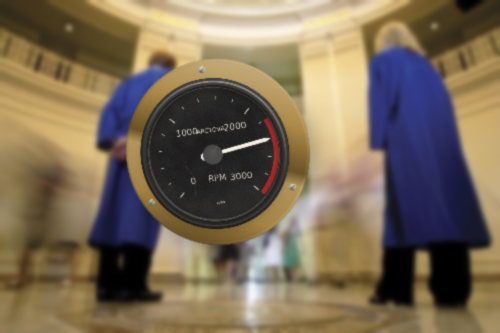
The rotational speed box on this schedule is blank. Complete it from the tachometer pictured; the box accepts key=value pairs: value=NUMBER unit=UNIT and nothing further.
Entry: value=2400 unit=rpm
